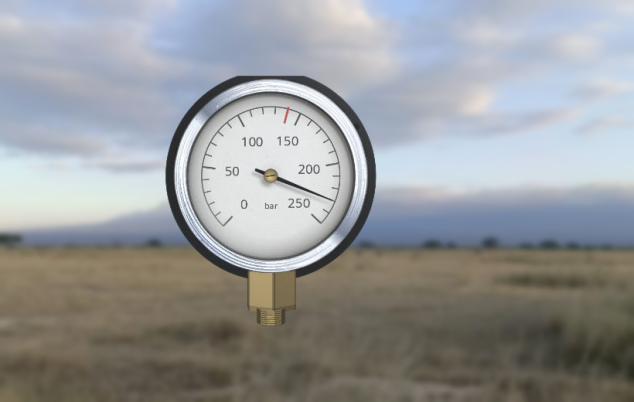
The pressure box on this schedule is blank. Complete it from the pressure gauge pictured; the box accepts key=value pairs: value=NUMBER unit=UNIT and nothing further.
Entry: value=230 unit=bar
